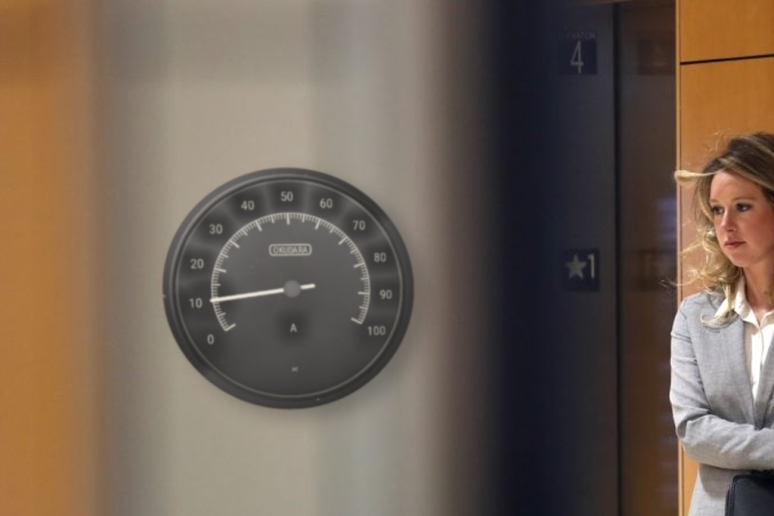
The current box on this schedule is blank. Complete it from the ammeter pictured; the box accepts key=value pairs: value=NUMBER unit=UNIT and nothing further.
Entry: value=10 unit=A
